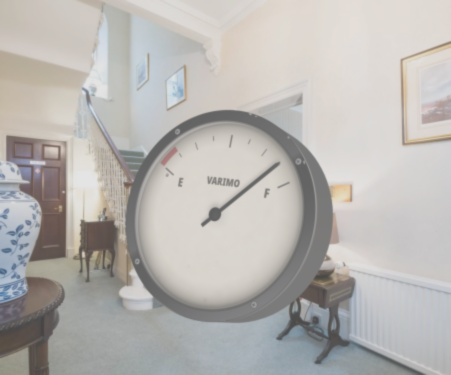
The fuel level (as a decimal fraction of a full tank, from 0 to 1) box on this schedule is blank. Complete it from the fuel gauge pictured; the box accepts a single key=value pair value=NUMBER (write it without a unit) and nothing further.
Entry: value=0.875
